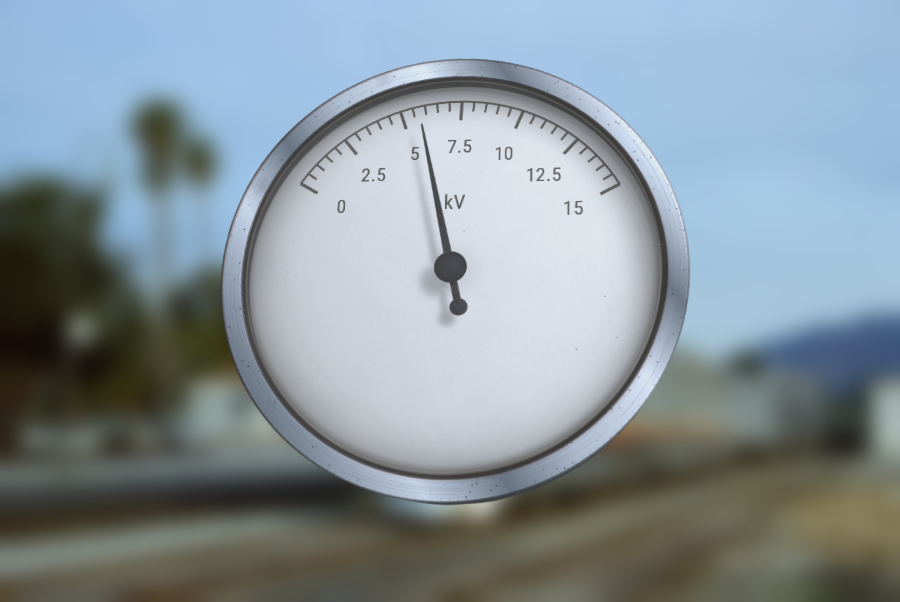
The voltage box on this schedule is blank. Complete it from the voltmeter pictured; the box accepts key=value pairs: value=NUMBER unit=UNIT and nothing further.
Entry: value=5.75 unit=kV
